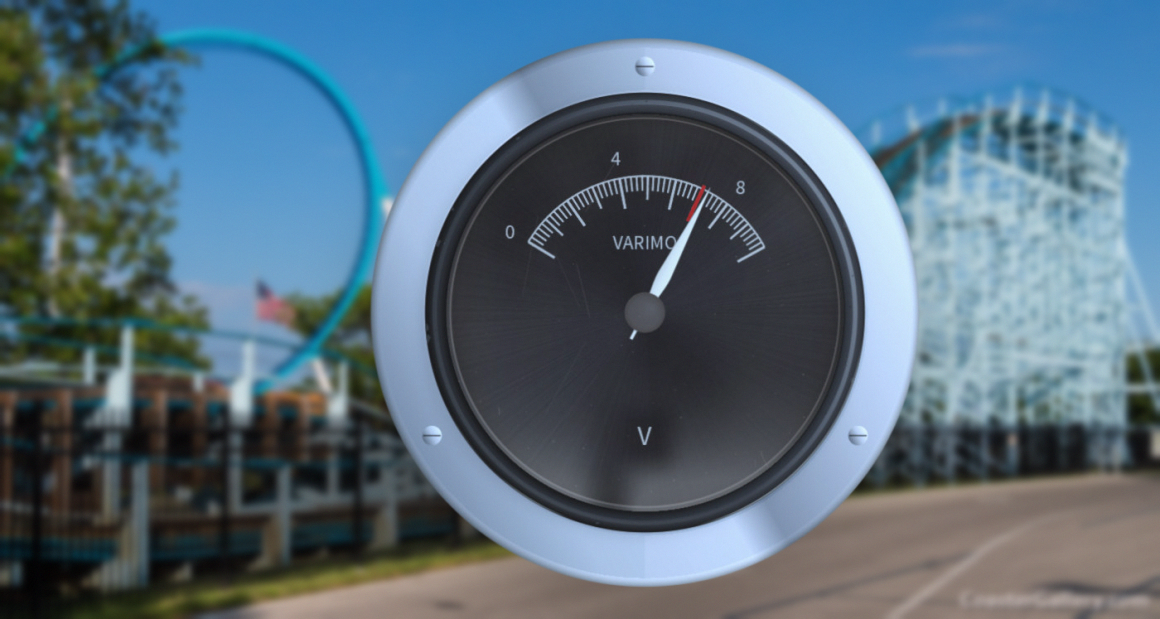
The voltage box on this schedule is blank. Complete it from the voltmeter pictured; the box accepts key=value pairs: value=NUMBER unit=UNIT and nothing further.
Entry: value=7.2 unit=V
